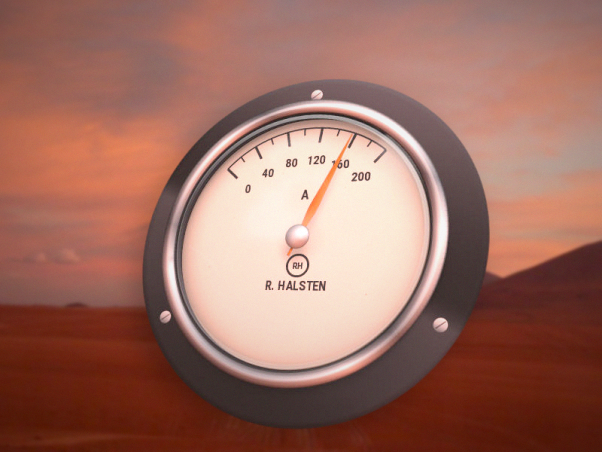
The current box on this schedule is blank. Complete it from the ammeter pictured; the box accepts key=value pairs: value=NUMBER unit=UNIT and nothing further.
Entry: value=160 unit=A
